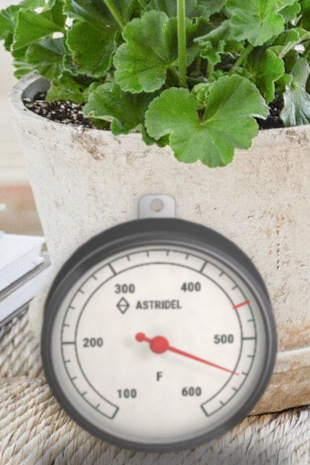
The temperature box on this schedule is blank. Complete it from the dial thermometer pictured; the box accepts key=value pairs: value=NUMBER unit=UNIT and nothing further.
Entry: value=540 unit=°F
